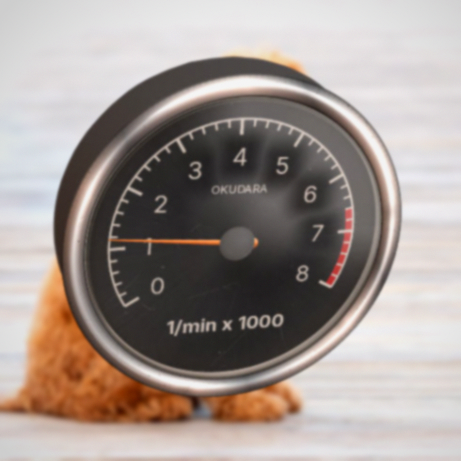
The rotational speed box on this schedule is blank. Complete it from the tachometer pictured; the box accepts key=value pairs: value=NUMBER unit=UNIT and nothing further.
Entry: value=1200 unit=rpm
